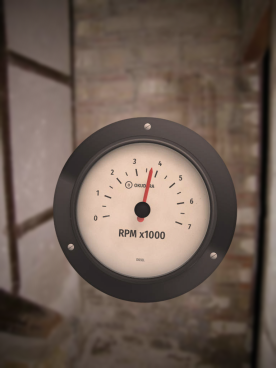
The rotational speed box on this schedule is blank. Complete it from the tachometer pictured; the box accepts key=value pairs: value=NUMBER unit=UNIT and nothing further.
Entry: value=3750 unit=rpm
